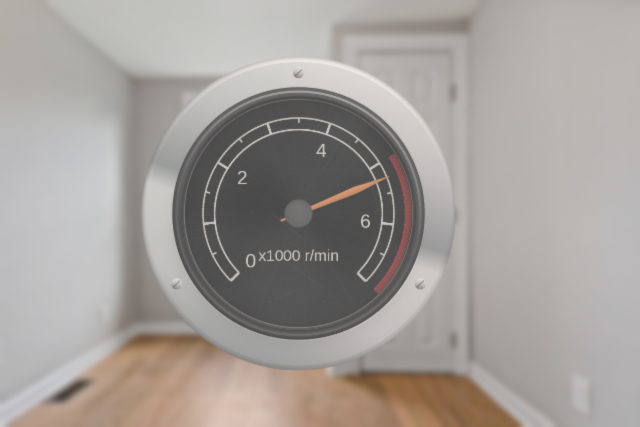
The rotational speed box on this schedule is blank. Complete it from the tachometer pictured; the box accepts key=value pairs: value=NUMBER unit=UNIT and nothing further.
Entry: value=5250 unit=rpm
